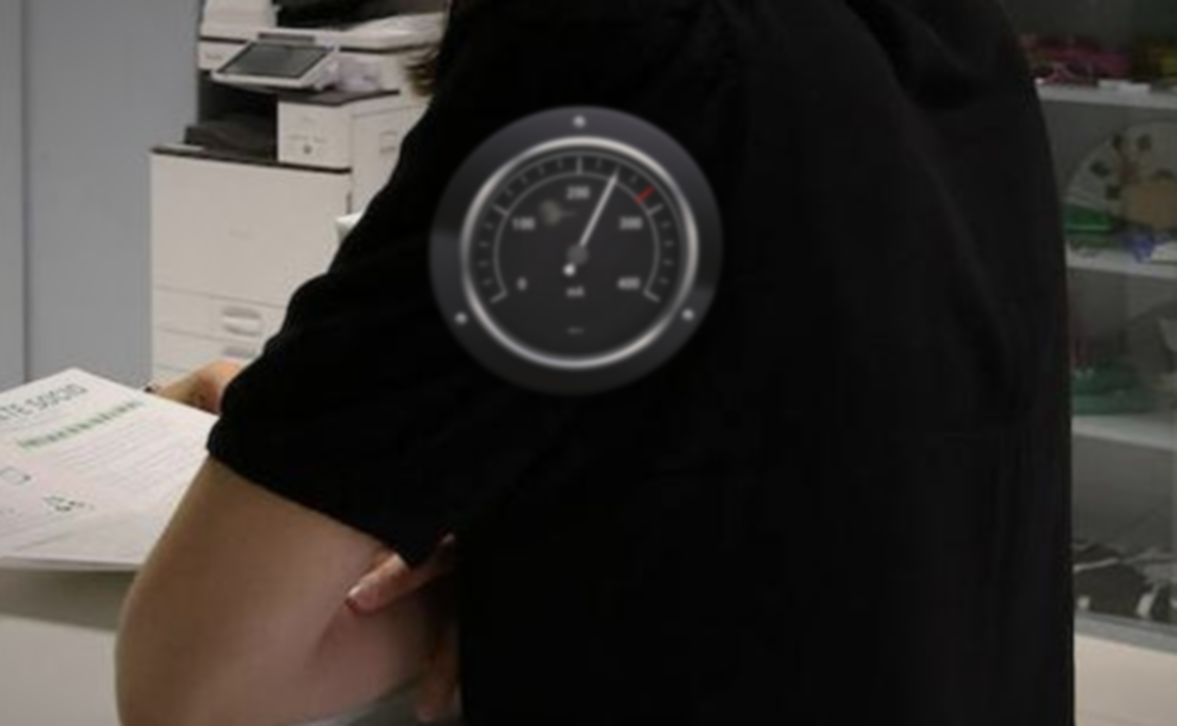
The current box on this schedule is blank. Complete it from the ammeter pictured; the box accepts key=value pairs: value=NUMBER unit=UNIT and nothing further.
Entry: value=240 unit=mA
